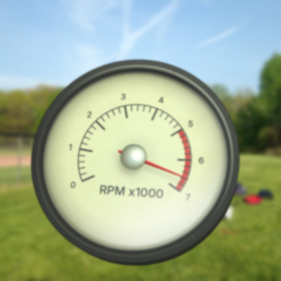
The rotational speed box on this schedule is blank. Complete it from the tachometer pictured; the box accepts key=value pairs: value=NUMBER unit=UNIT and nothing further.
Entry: value=6600 unit=rpm
